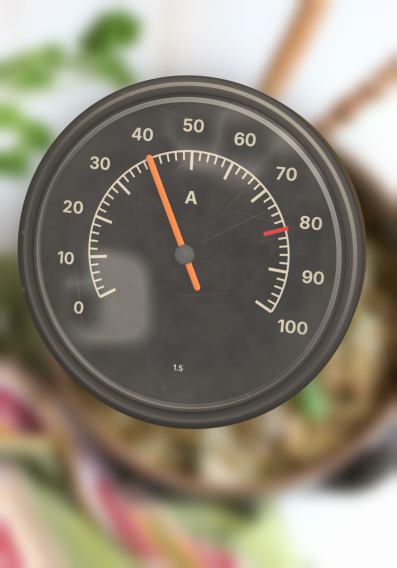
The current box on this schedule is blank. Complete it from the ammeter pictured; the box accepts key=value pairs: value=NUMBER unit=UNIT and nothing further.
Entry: value=40 unit=A
